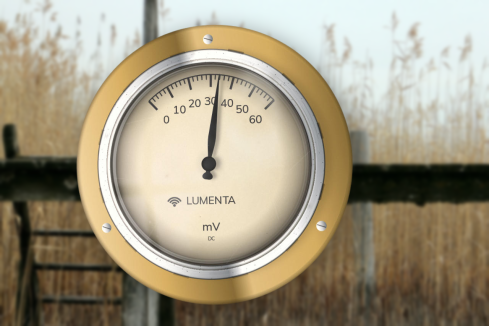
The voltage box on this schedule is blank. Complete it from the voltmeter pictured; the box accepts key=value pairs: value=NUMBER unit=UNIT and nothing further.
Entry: value=34 unit=mV
